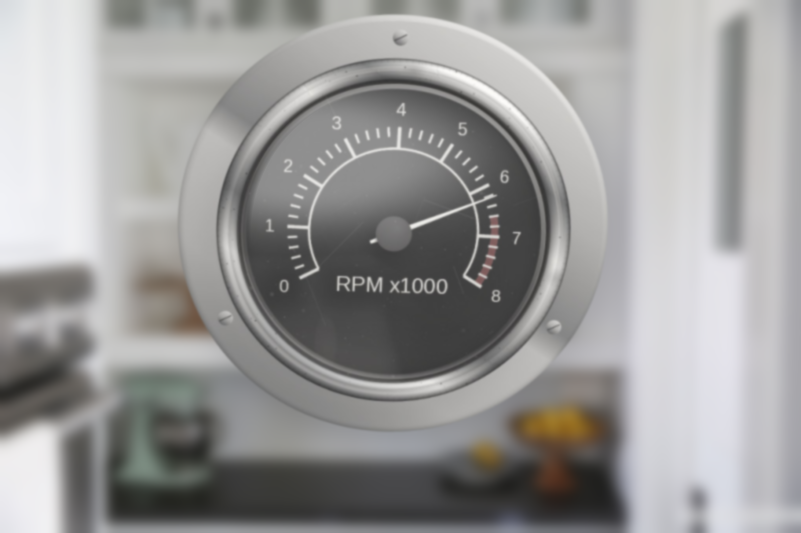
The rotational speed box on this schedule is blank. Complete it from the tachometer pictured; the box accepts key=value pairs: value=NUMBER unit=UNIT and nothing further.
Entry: value=6200 unit=rpm
